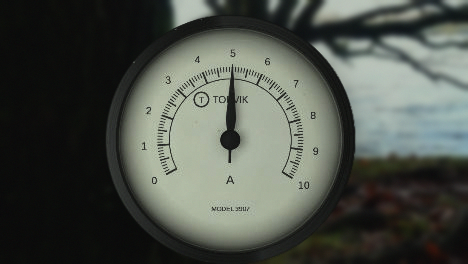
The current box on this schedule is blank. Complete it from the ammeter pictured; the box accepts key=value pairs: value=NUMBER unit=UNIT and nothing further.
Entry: value=5 unit=A
